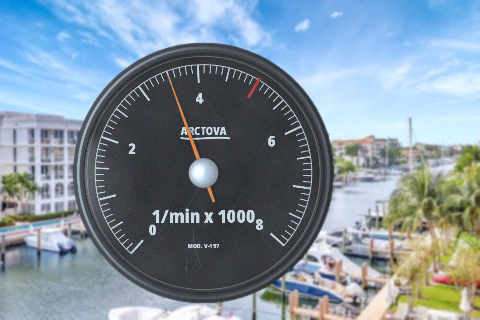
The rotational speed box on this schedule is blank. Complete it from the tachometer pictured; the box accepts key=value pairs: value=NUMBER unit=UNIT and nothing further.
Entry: value=3500 unit=rpm
